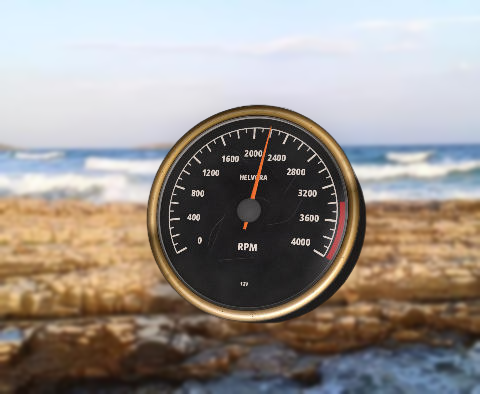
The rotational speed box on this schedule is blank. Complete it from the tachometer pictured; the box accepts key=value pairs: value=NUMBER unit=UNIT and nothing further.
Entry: value=2200 unit=rpm
